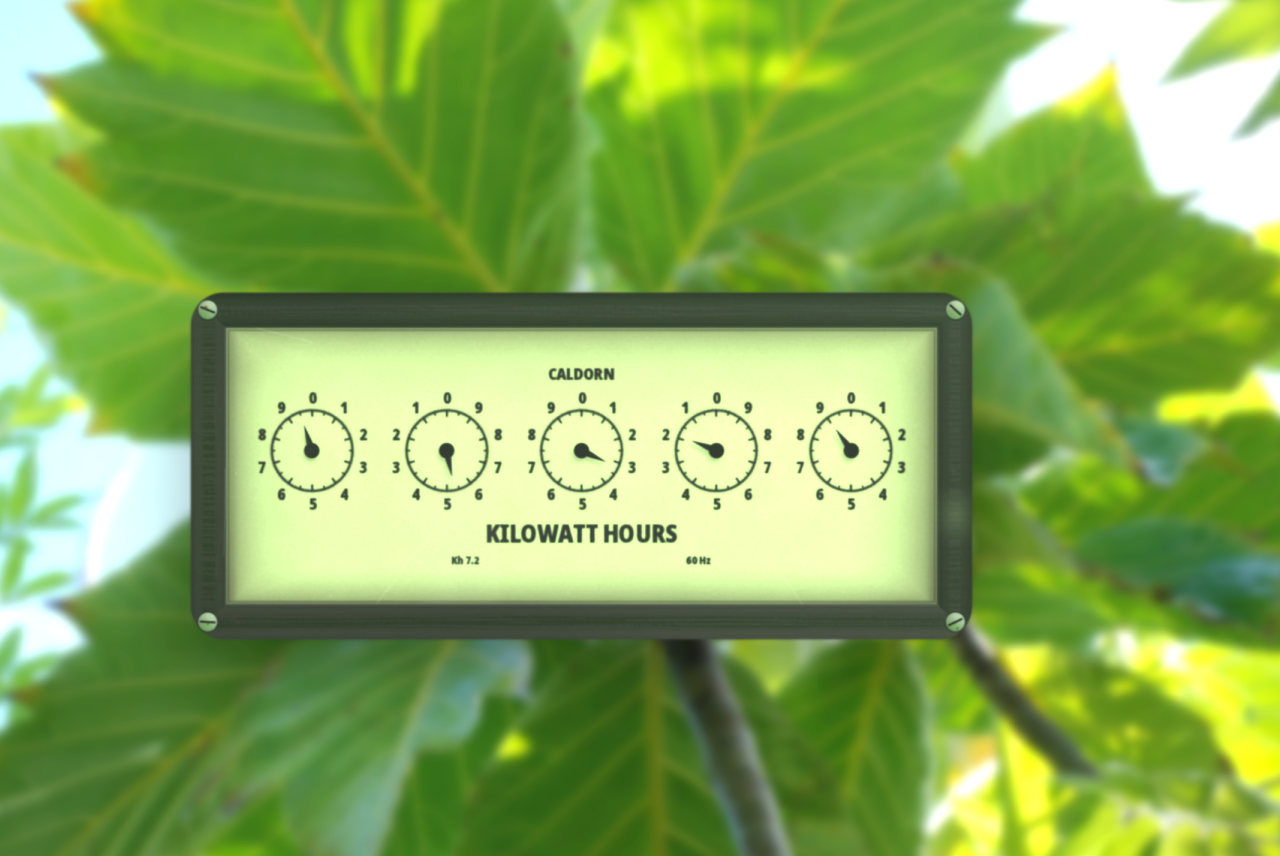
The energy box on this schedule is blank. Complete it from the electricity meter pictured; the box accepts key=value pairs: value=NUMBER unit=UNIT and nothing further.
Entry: value=95319 unit=kWh
